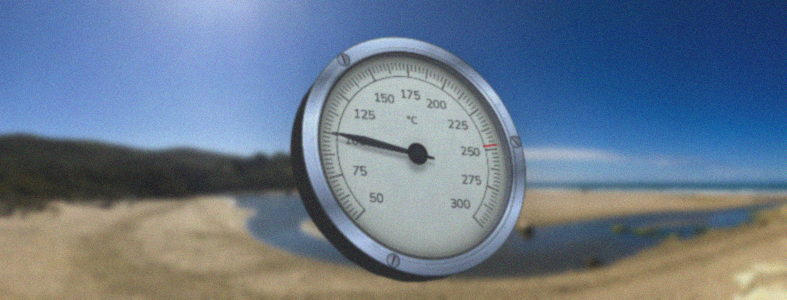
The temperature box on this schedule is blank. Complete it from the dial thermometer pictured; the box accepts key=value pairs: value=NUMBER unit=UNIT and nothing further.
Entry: value=100 unit=°C
